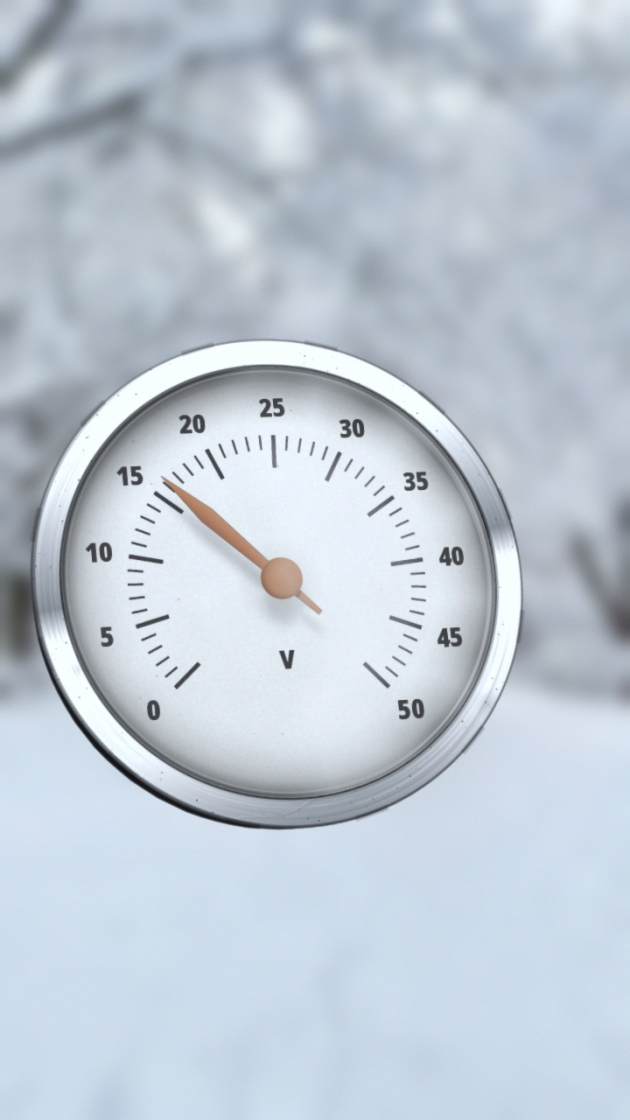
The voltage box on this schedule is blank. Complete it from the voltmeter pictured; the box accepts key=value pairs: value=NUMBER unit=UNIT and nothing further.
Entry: value=16 unit=V
